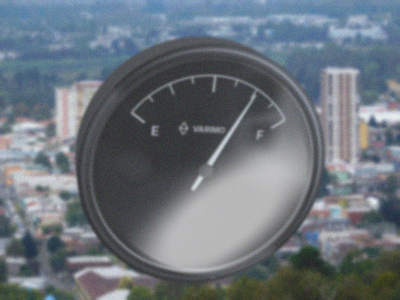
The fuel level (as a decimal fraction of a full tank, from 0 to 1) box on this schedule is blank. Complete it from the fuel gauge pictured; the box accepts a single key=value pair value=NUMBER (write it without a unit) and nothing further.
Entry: value=0.75
